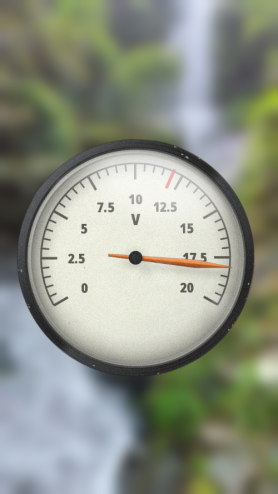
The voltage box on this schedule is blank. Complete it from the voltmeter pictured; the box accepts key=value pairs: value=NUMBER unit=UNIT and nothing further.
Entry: value=18 unit=V
